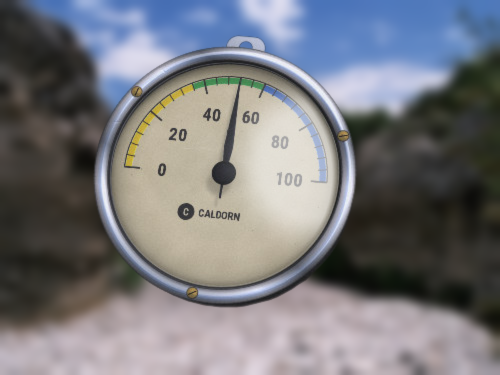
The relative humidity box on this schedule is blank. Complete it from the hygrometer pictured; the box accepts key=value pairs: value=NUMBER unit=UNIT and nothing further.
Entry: value=52 unit=%
